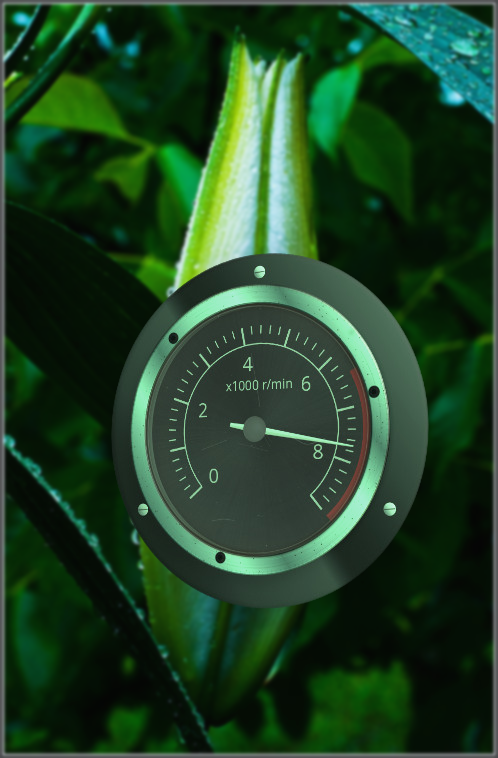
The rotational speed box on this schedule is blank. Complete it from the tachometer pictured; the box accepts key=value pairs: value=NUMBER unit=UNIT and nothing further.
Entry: value=7700 unit=rpm
